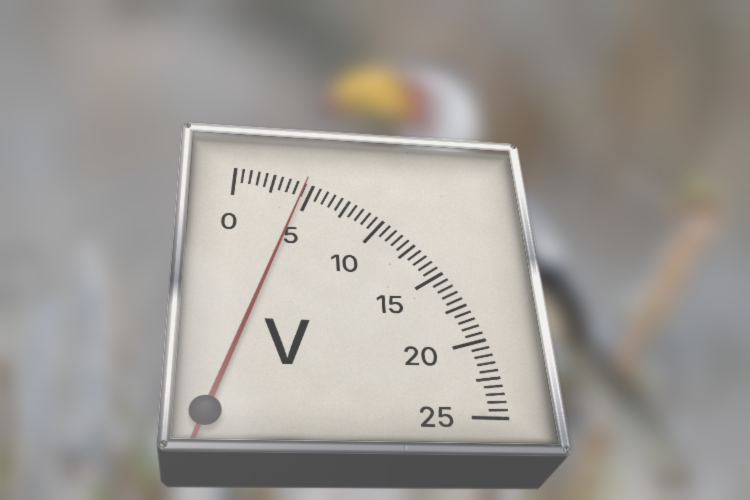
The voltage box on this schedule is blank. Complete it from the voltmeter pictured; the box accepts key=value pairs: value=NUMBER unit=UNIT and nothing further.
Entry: value=4.5 unit=V
